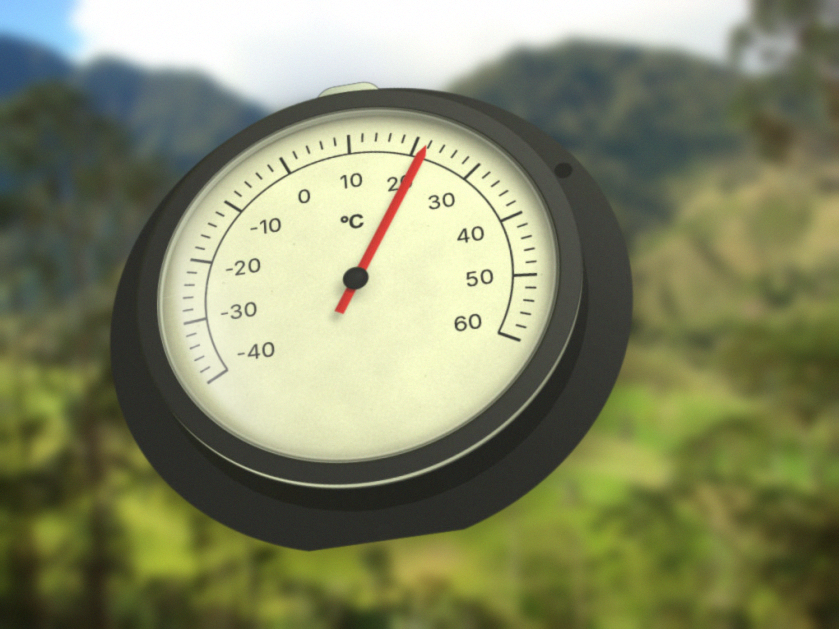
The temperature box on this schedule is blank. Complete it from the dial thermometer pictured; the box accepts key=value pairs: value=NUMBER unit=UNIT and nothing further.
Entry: value=22 unit=°C
